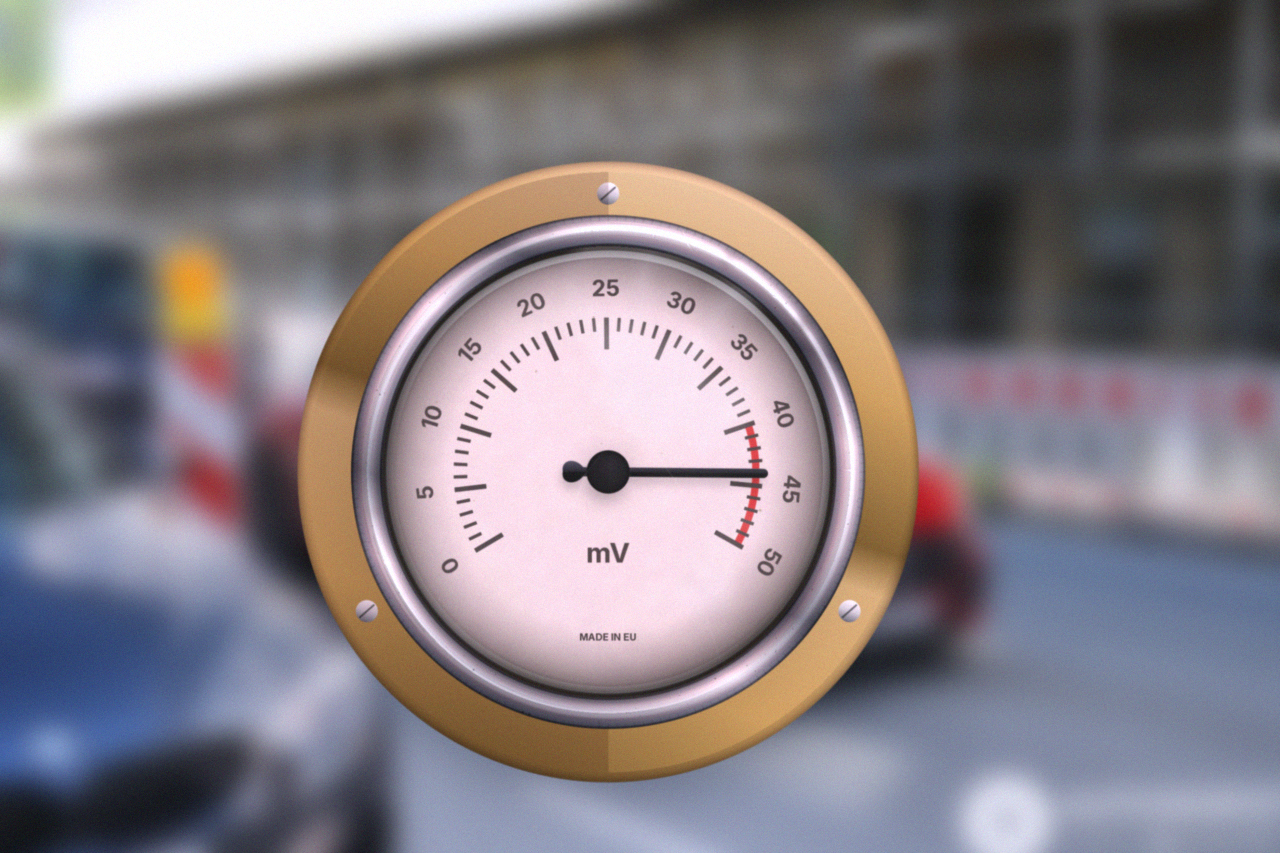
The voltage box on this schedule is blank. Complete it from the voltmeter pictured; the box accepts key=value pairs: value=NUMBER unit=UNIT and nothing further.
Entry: value=44 unit=mV
